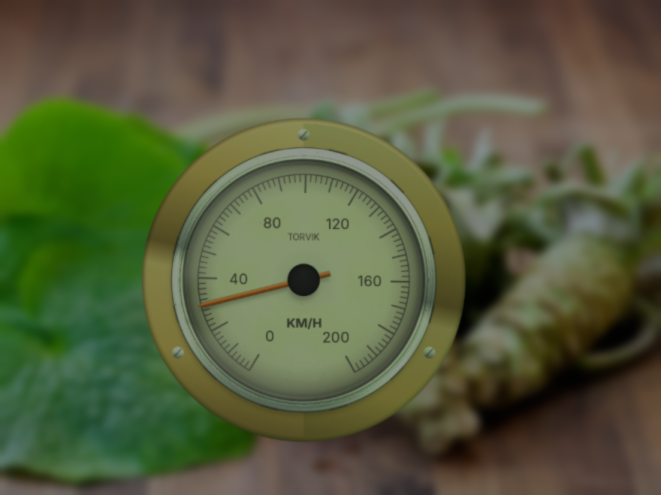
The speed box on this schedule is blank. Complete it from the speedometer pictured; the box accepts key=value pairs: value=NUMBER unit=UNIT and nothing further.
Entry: value=30 unit=km/h
